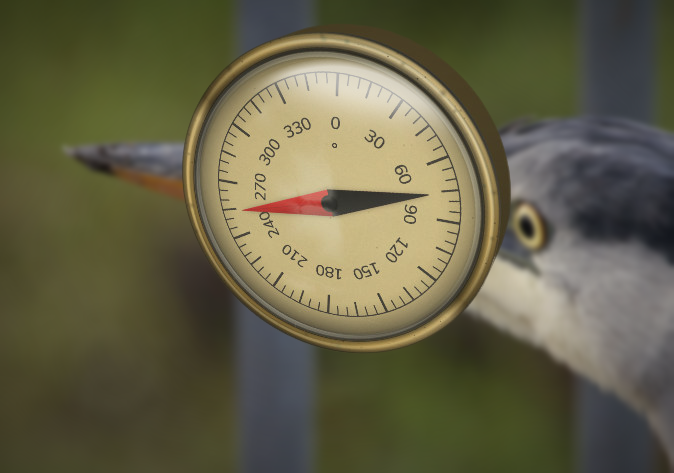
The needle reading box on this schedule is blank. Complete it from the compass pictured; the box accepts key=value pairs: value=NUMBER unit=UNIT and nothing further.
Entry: value=255 unit=°
